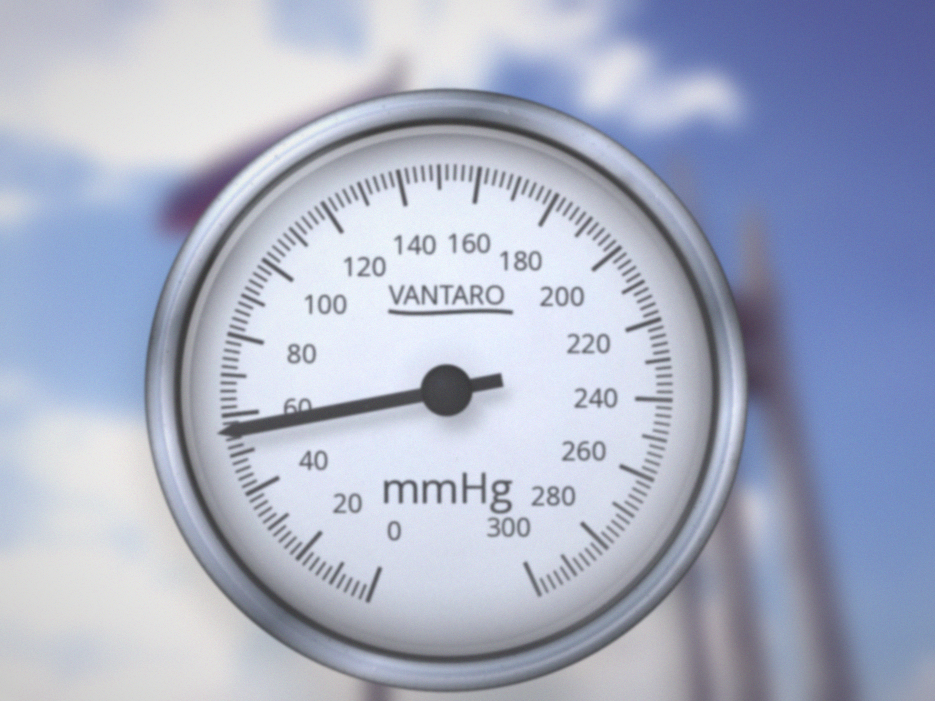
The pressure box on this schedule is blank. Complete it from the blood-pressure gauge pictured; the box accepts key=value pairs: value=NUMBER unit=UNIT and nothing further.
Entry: value=56 unit=mmHg
